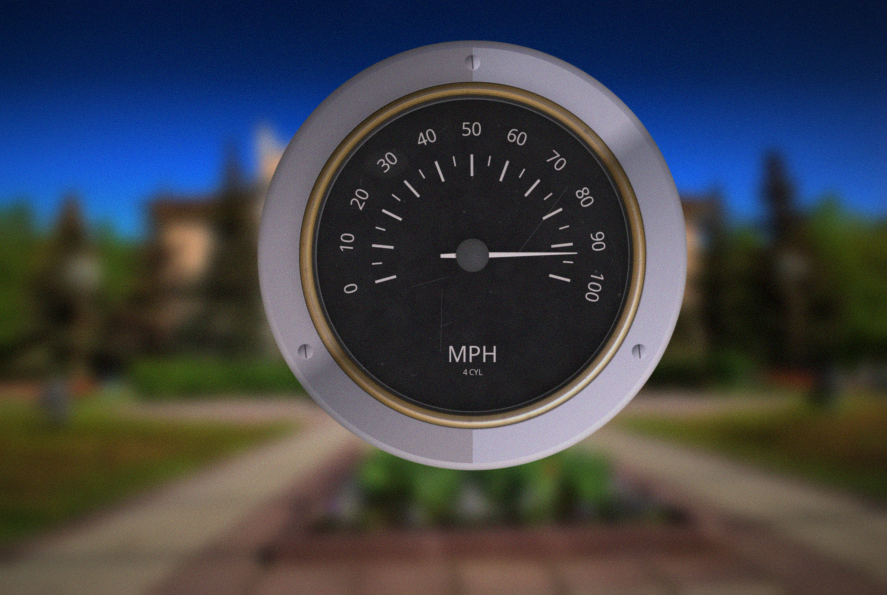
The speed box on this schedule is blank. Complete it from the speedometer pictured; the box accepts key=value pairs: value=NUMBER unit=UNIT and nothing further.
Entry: value=92.5 unit=mph
